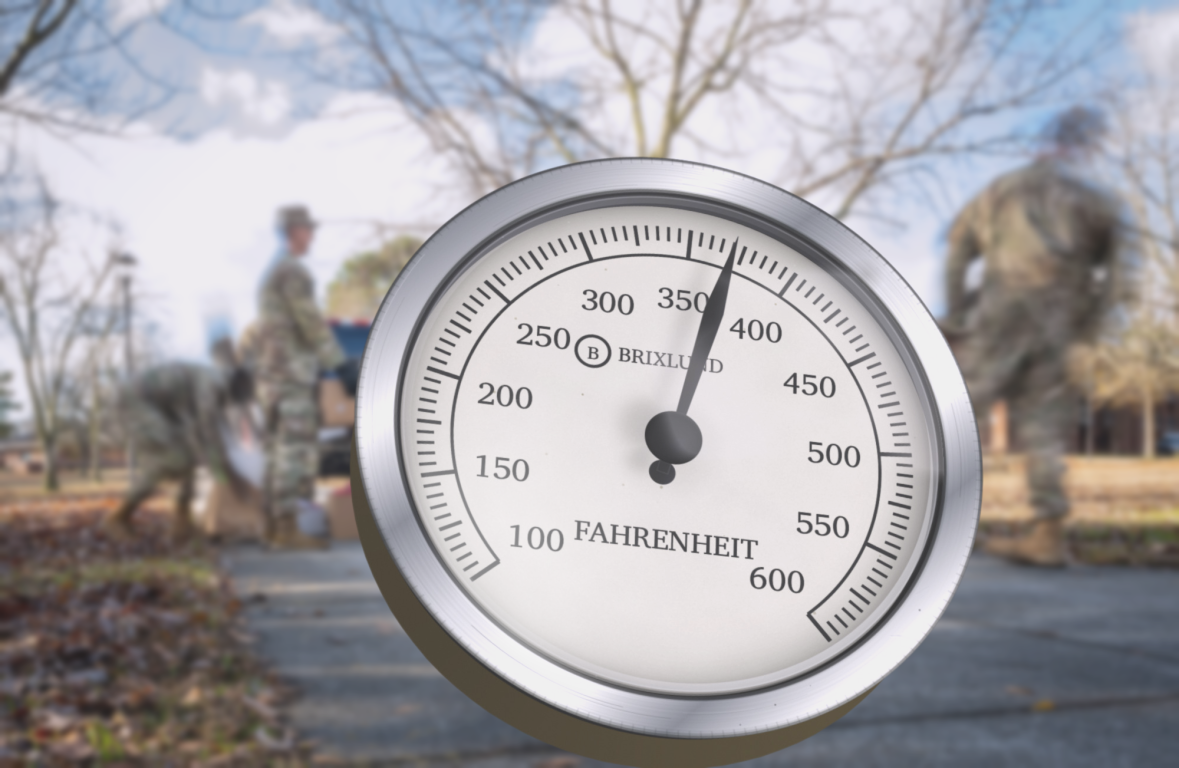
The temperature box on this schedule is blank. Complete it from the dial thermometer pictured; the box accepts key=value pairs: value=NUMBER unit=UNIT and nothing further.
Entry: value=370 unit=°F
